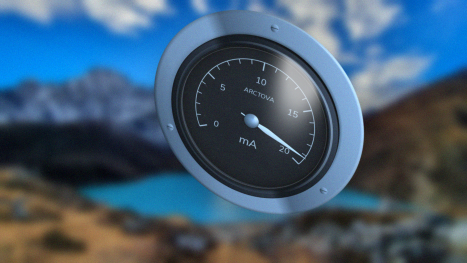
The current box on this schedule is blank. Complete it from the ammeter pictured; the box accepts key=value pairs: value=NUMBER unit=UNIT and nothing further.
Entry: value=19 unit=mA
